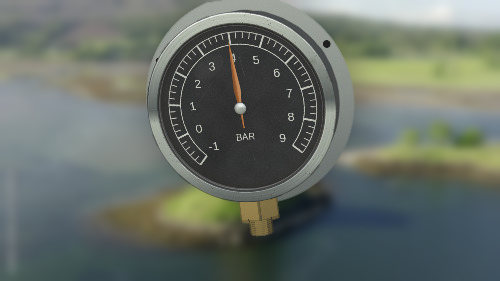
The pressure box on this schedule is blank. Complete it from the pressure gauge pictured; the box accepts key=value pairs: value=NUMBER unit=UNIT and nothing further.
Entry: value=4 unit=bar
